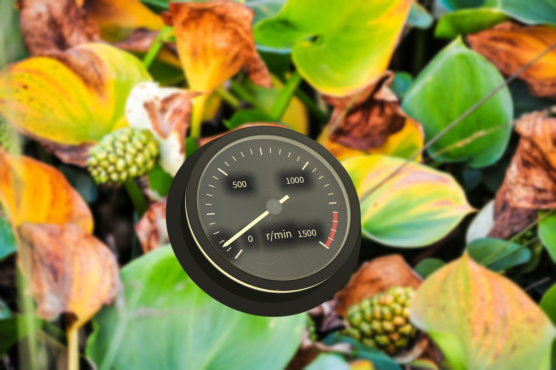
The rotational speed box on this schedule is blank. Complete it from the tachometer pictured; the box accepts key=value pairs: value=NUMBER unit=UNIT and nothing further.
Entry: value=75 unit=rpm
